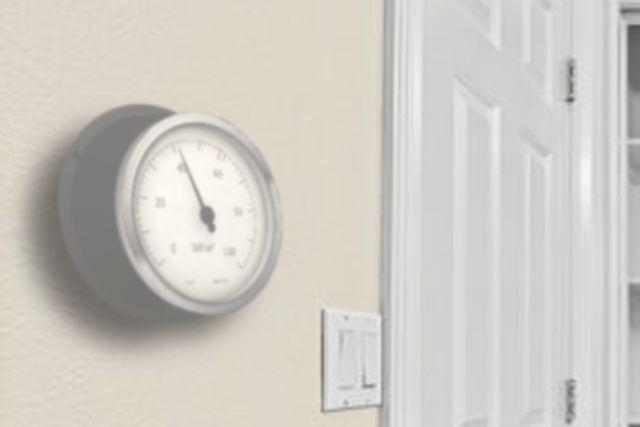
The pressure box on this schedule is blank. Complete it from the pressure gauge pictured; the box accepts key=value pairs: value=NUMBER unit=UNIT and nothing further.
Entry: value=40 unit=psi
